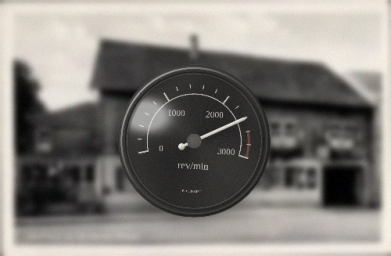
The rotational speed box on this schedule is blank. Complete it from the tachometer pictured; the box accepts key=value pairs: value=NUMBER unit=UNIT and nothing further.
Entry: value=2400 unit=rpm
